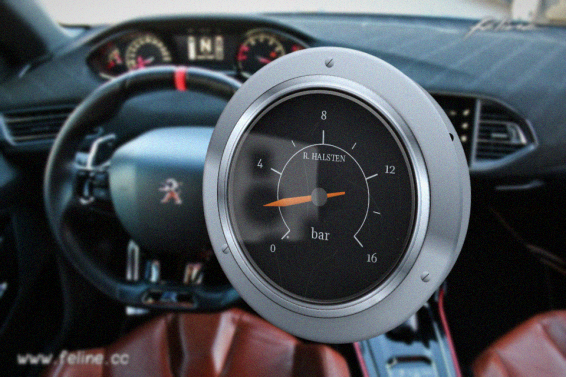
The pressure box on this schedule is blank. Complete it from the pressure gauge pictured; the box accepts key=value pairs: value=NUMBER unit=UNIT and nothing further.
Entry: value=2 unit=bar
